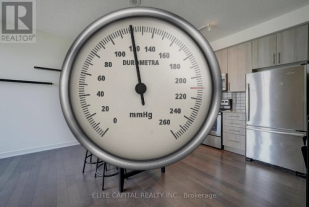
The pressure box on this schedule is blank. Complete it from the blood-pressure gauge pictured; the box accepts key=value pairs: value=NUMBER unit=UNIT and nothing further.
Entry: value=120 unit=mmHg
